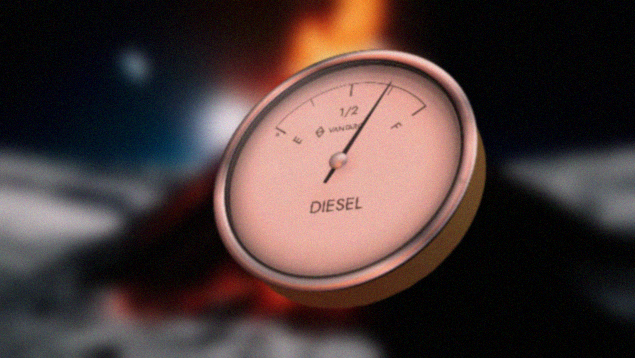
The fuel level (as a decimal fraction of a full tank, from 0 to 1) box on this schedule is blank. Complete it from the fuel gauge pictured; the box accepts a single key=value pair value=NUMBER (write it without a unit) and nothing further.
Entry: value=0.75
